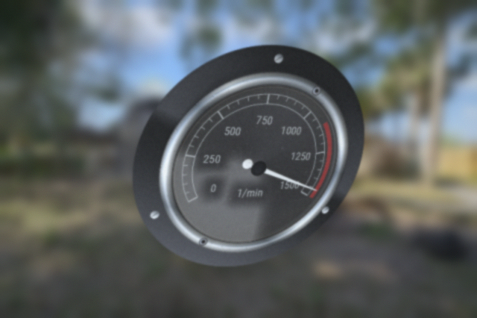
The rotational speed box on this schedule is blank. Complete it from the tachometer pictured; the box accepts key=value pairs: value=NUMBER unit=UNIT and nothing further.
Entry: value=1450 unit=rpm
